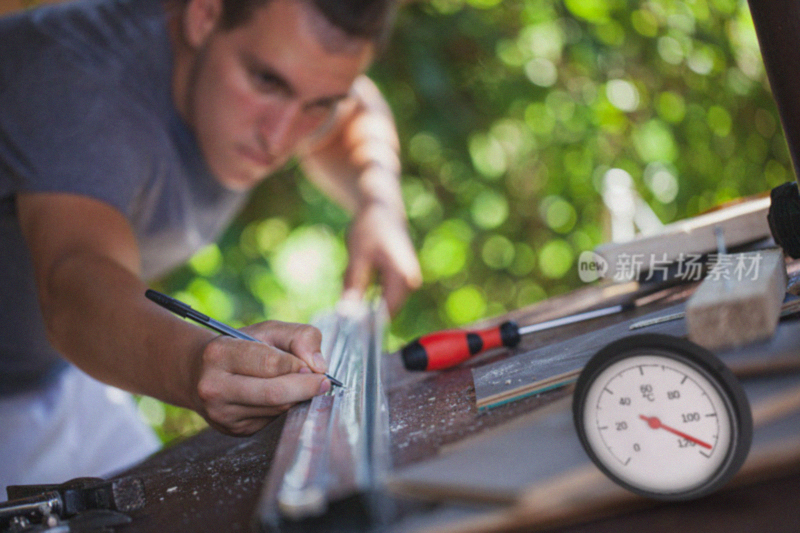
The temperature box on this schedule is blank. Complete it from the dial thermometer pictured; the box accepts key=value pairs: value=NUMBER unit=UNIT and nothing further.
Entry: value=115 unit=°C
